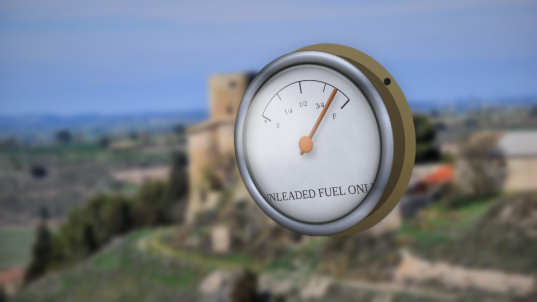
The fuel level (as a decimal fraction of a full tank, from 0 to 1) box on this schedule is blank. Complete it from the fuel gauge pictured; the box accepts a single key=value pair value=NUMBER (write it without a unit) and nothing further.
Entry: value=0.875
